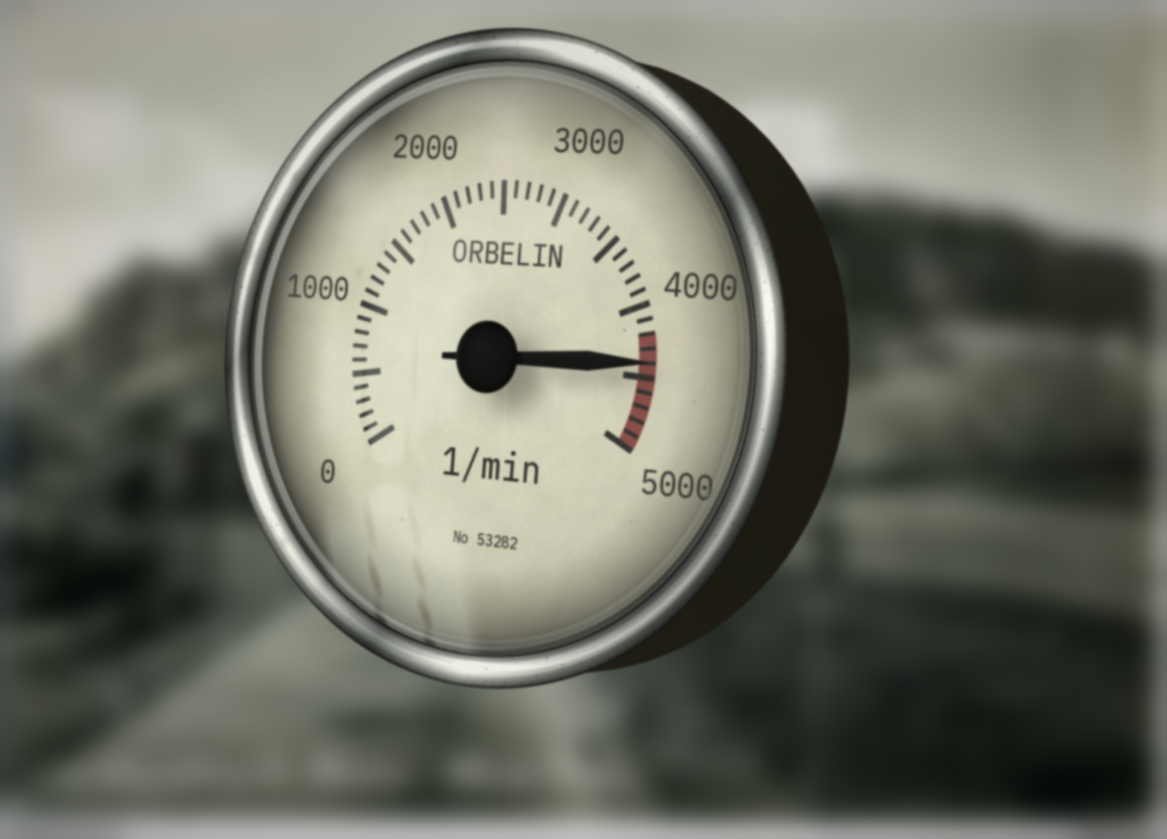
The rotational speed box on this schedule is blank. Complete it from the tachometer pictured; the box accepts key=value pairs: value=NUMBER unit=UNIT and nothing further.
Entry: value=4400 unit=rpm
